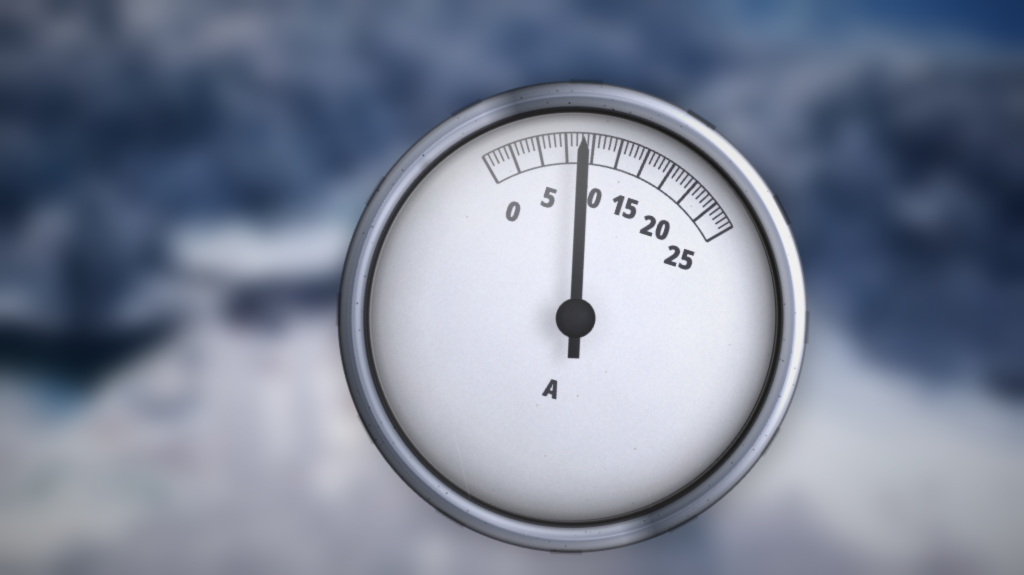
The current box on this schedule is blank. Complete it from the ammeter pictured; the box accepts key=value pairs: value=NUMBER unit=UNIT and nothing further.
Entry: value=9 unit=A
